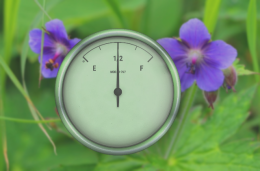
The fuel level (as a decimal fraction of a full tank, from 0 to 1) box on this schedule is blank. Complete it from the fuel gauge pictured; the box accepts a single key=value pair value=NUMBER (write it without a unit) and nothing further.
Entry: value=0.5
